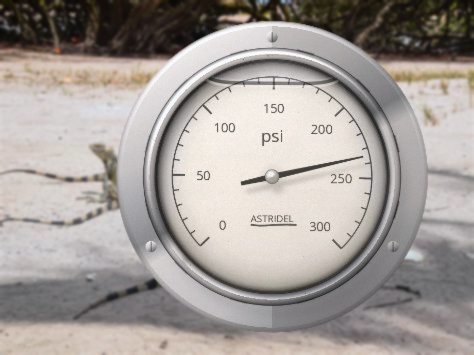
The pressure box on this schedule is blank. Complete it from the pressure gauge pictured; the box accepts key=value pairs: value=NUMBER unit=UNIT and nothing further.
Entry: value=235 unit=psi
